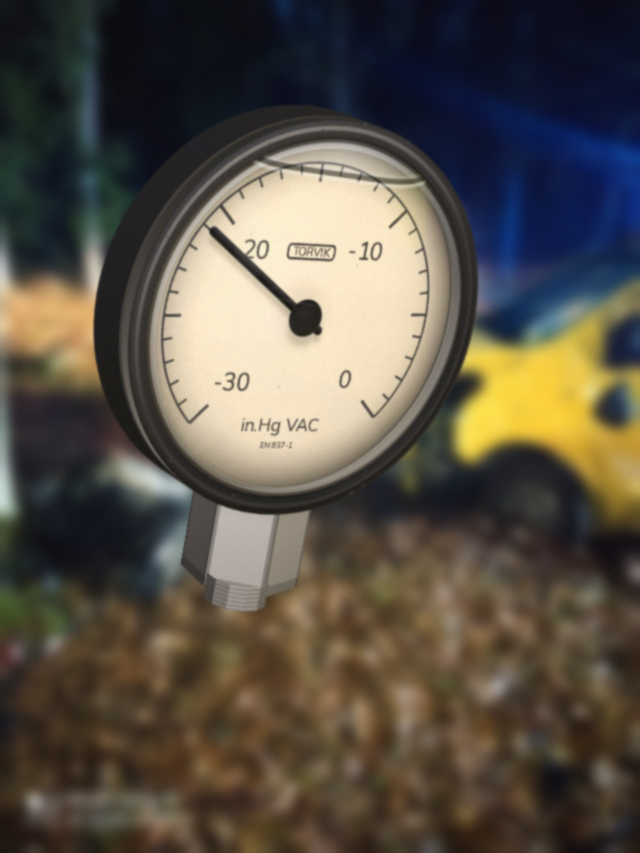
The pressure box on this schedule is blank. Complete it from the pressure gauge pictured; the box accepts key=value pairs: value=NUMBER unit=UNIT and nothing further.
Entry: value=-21 unit=inHg
